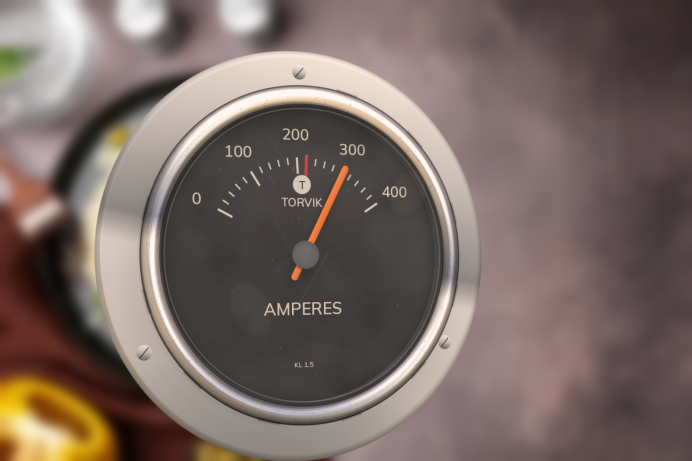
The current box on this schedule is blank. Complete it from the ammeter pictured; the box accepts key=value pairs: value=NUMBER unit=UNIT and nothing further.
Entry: value=300 unit=A
